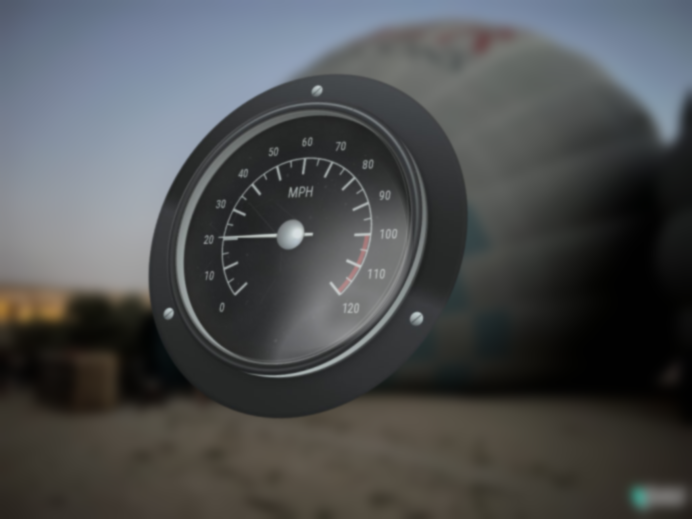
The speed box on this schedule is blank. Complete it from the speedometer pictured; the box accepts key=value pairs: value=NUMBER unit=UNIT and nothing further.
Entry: value=20 unit=mph
